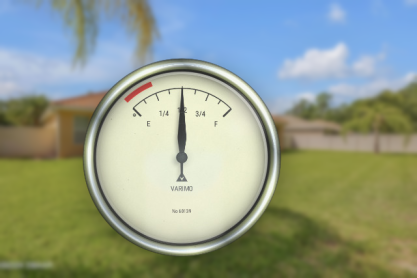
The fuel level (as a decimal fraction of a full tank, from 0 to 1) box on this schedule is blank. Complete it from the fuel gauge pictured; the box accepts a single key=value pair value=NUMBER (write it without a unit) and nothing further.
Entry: value=0.5
